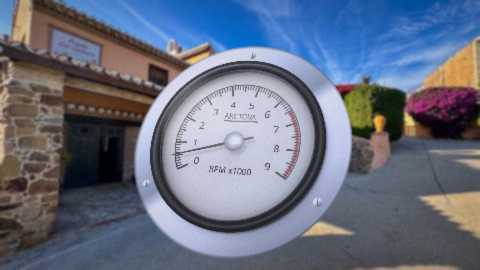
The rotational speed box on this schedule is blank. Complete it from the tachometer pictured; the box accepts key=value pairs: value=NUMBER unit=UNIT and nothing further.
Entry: value=500 unit=rpm
